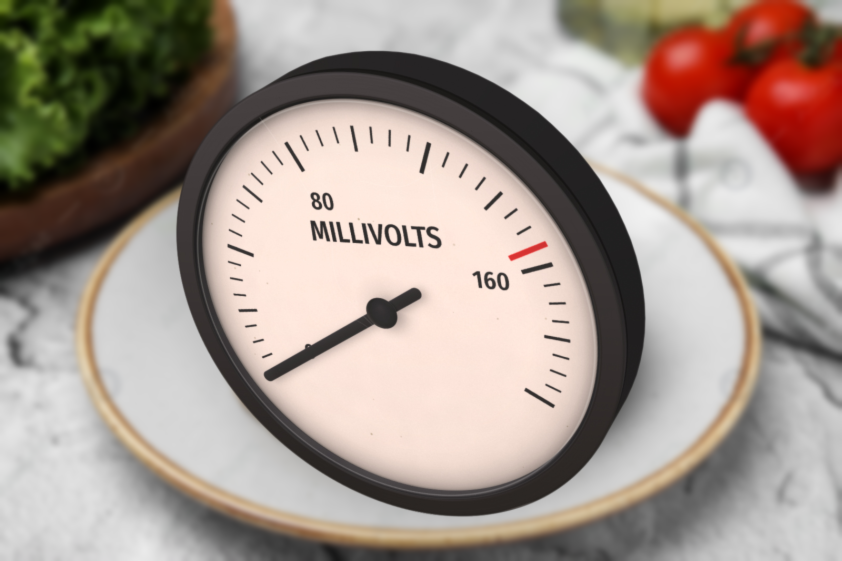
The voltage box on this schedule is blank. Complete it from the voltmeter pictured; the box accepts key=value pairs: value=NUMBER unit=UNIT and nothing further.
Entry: value=0 unit=mV
